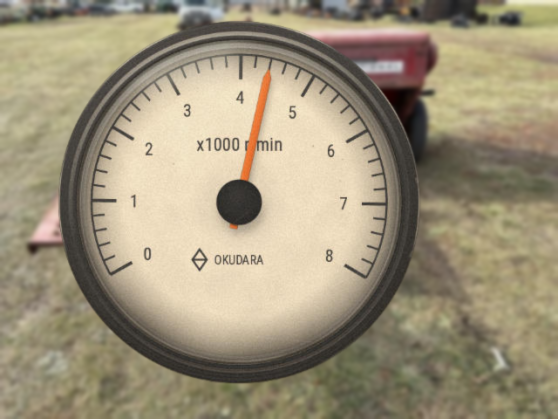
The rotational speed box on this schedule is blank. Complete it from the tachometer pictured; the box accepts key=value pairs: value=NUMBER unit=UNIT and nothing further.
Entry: value=4400 unit=rpm
